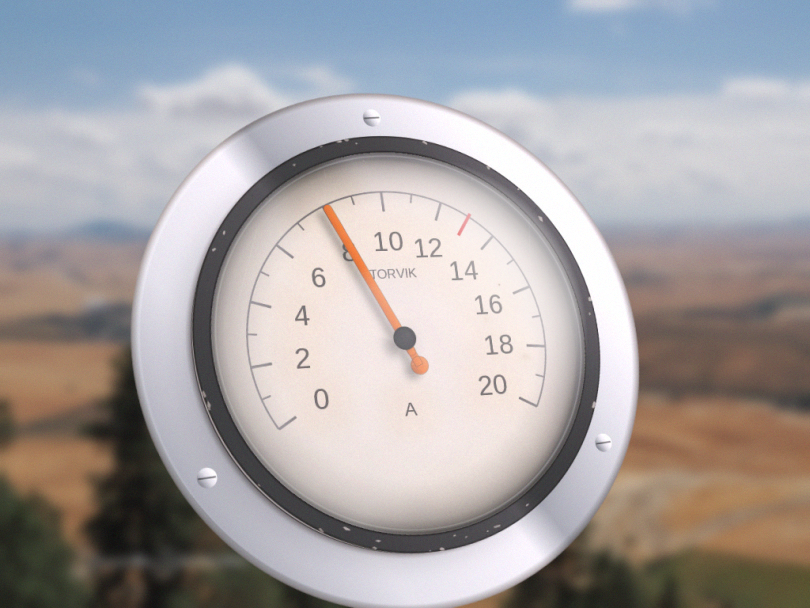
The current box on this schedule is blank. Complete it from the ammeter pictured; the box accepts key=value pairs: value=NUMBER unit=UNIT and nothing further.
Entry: value=8 unit=A
